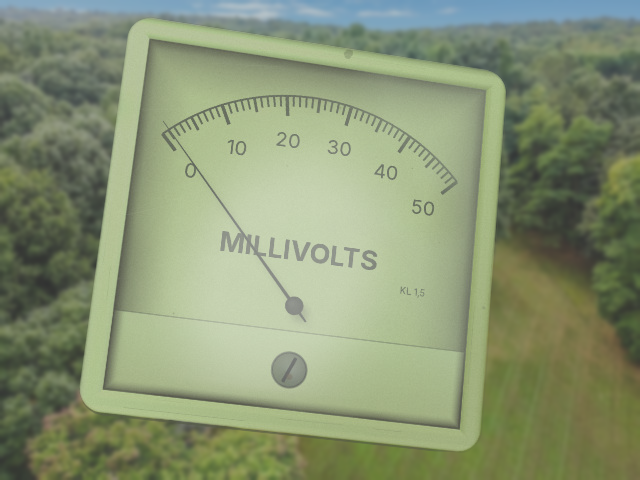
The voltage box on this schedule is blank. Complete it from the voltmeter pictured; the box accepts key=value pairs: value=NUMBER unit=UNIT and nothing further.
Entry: value=1 unit=mV
